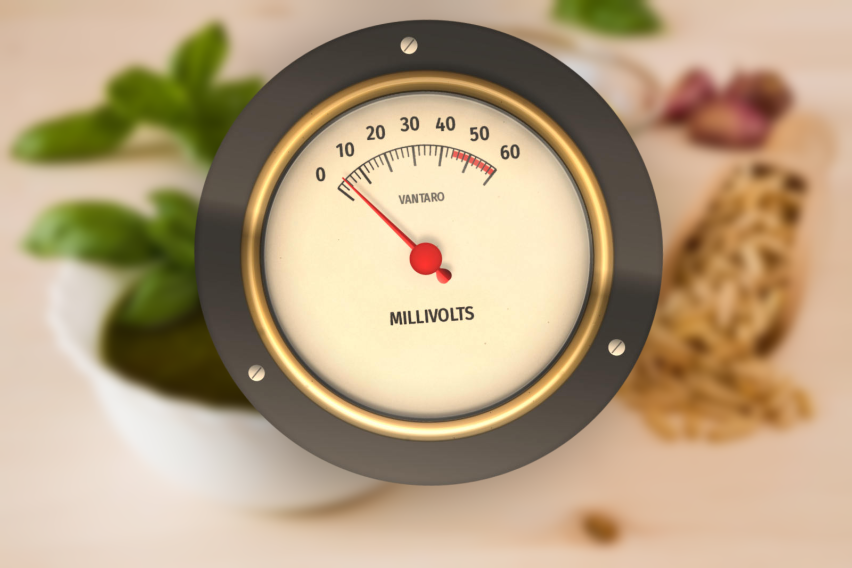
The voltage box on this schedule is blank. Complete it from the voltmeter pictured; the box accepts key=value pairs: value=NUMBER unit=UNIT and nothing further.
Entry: value=4 unit=mV
